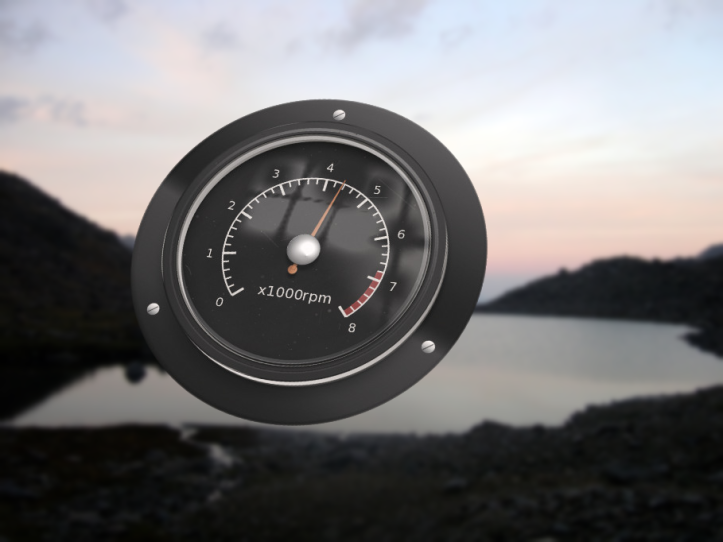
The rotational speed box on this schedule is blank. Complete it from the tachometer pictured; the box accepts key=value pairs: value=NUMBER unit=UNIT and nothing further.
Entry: value=4400 unit=rpm
